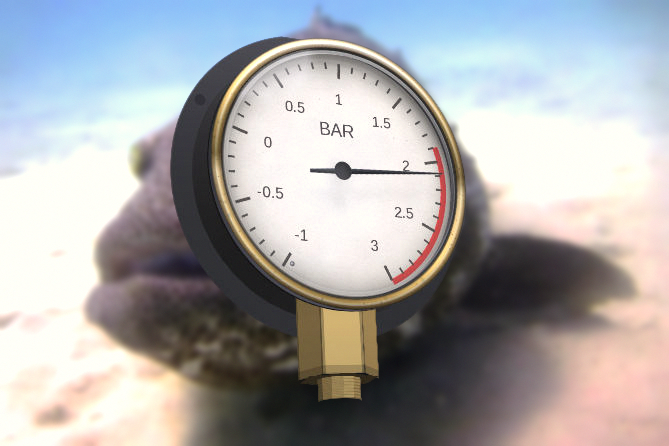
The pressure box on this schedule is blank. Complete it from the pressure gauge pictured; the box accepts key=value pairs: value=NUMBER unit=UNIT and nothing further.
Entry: value=2.1 unit=bar
